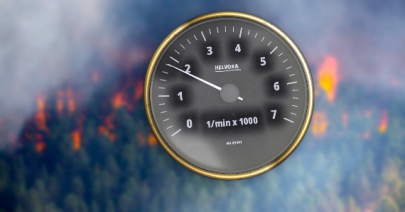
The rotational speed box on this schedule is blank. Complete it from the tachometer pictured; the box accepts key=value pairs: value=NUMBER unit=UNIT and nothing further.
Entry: value=1800 unit=rpm
